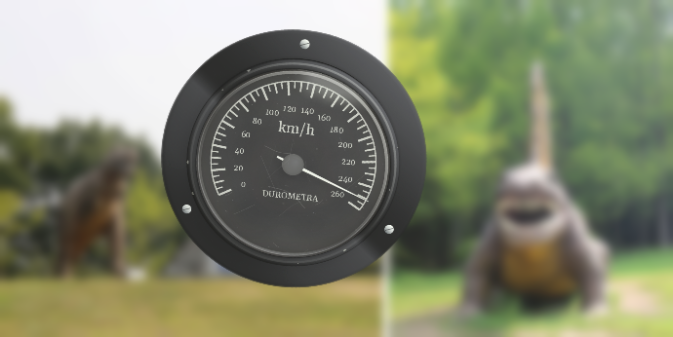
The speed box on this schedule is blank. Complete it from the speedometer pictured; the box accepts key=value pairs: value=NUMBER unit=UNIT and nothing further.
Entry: value=250 unit=km/h
